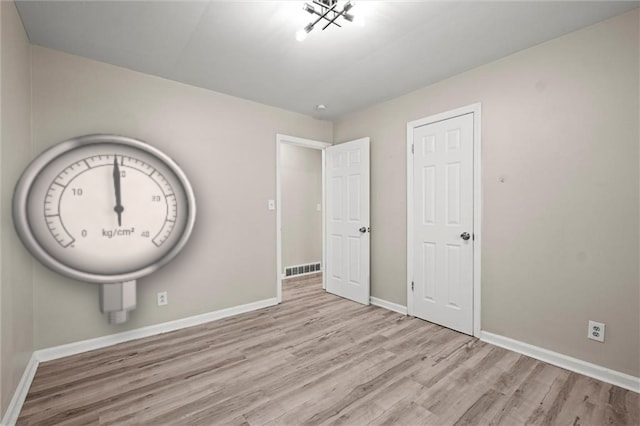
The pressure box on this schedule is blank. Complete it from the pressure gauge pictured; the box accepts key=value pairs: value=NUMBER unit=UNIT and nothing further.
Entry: value=19 unit=kg/cm²
